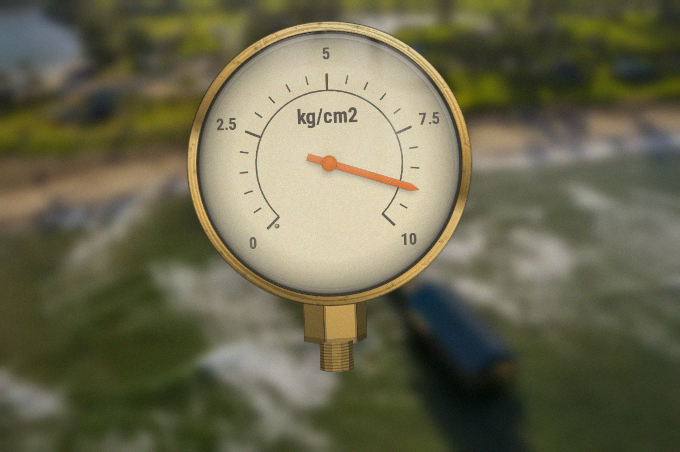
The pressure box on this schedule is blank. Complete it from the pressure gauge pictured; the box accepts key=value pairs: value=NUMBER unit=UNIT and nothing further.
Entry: value=9 unit=kg/cm²
